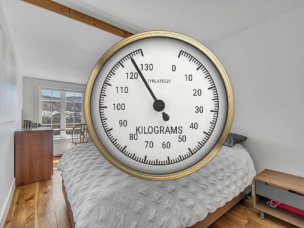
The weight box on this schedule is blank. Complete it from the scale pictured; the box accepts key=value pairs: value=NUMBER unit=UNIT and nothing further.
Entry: value=125 unit=kg
